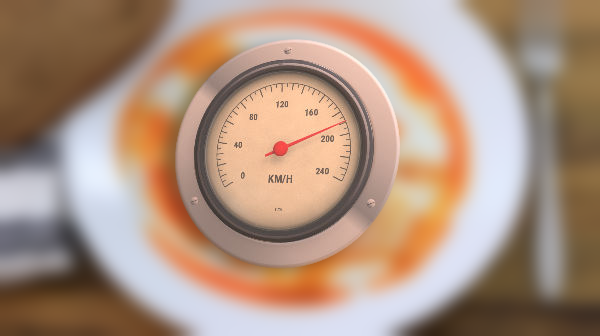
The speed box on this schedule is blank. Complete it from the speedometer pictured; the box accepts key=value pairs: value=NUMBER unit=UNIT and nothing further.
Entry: value=190 unit=km/h
